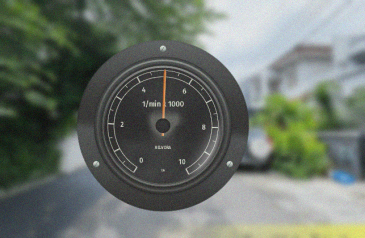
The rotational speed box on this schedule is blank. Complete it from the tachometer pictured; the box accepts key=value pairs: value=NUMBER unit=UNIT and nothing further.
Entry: value=5000 unit=rpm
